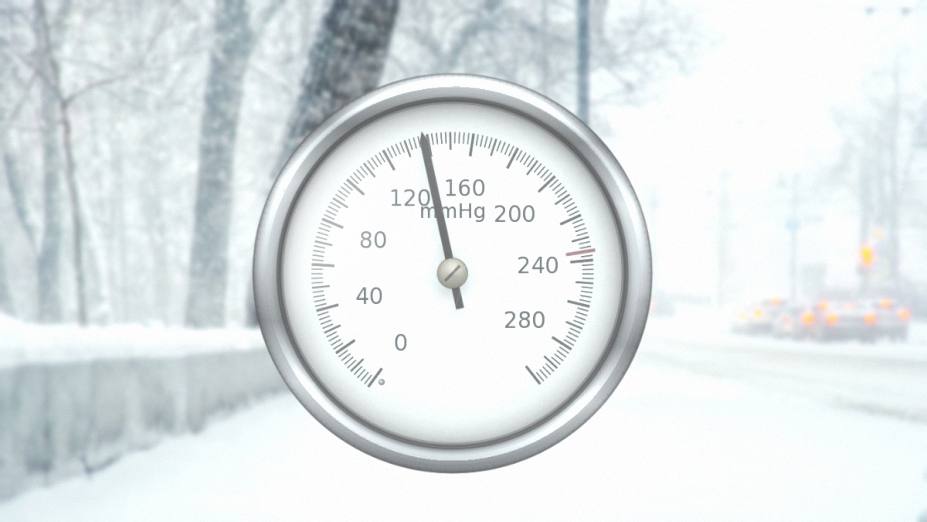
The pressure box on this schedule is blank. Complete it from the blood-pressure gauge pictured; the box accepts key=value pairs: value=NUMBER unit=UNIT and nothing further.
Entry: value=138 unit=mmHg
